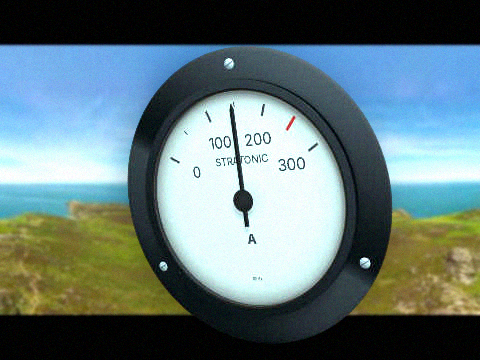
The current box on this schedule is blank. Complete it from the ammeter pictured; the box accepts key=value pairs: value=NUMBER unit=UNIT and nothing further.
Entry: value=150 unit=A
